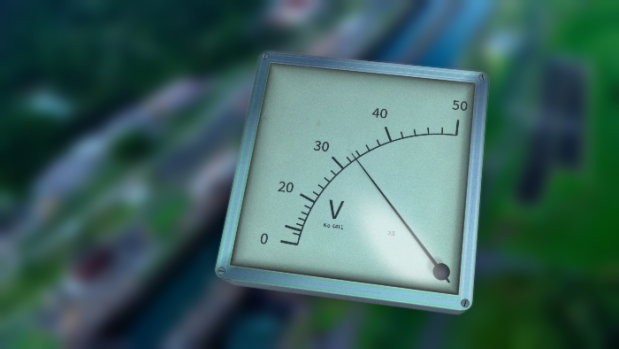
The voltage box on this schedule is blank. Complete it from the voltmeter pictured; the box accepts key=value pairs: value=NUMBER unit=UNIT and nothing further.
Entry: value=33 unit=V
